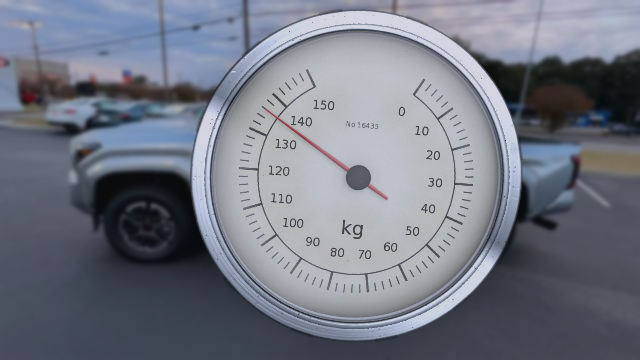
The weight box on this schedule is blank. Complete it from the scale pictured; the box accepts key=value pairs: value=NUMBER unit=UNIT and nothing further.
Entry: value=136 unit=kg
